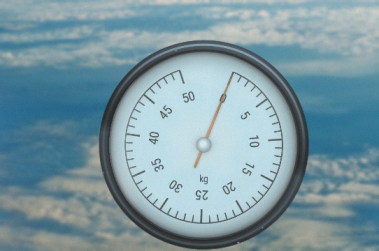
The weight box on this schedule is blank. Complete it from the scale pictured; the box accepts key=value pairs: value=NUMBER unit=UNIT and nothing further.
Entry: value=0 unit=kg
